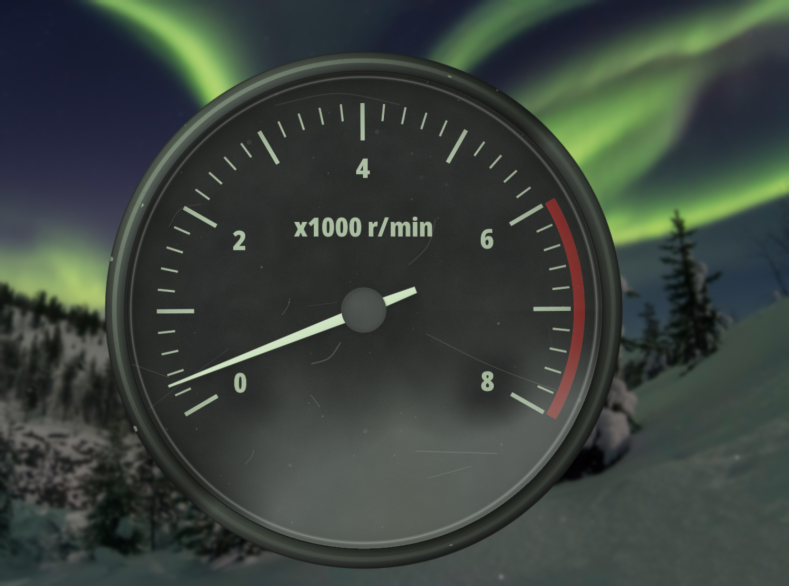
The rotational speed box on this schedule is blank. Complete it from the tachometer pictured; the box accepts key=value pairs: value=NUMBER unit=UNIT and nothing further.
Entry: value=300 unit=rpm
